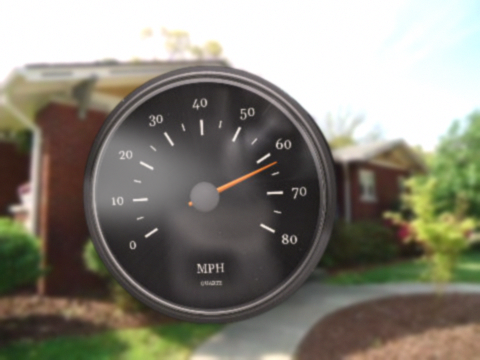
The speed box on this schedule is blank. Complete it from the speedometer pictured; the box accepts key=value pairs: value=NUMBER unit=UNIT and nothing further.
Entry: value=62.5 unit=mph
